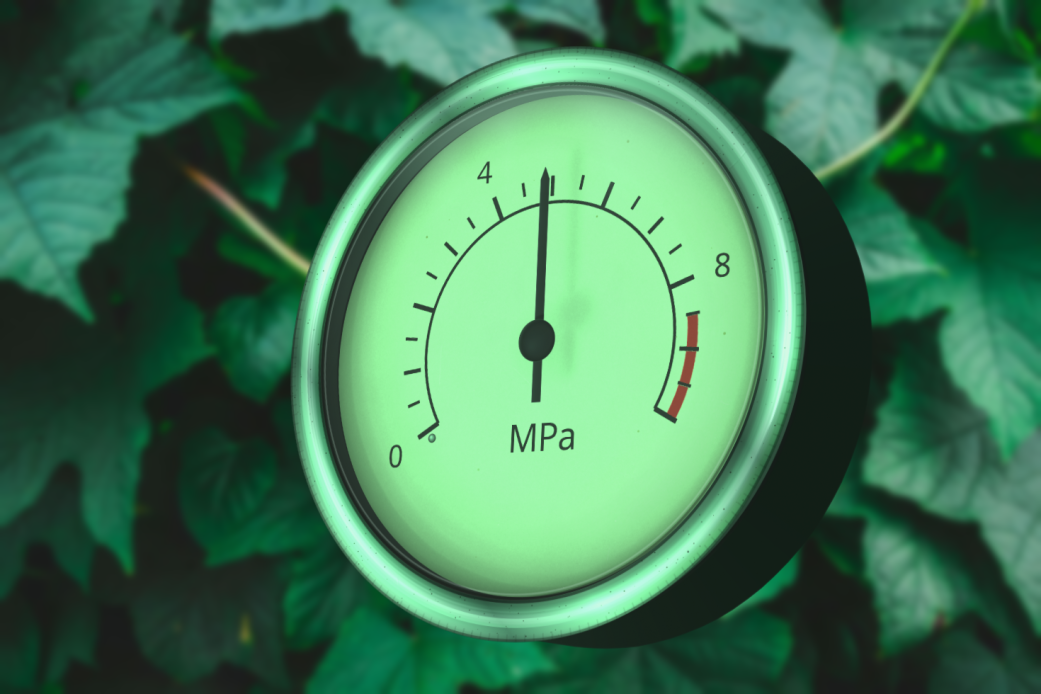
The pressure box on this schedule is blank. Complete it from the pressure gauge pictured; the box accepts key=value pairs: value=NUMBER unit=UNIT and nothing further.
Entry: value=5 unit=MPa
